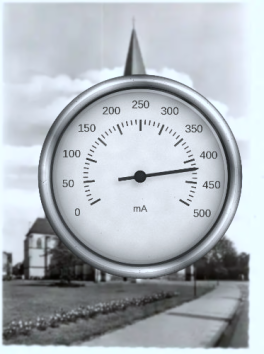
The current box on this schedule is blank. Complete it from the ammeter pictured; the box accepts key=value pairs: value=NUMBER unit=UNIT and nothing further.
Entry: value=420 unit=mA
